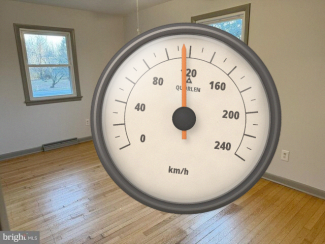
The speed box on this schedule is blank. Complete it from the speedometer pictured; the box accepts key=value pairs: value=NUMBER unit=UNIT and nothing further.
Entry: value=115 unit=km/h
